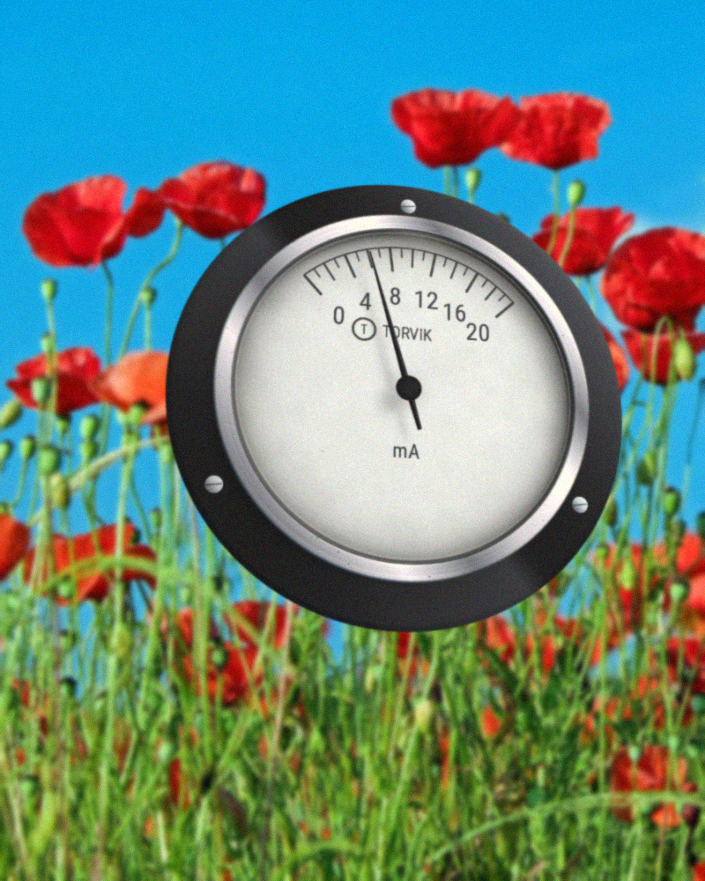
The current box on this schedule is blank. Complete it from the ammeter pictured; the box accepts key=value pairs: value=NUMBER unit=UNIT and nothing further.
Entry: value=6 unit=mA
